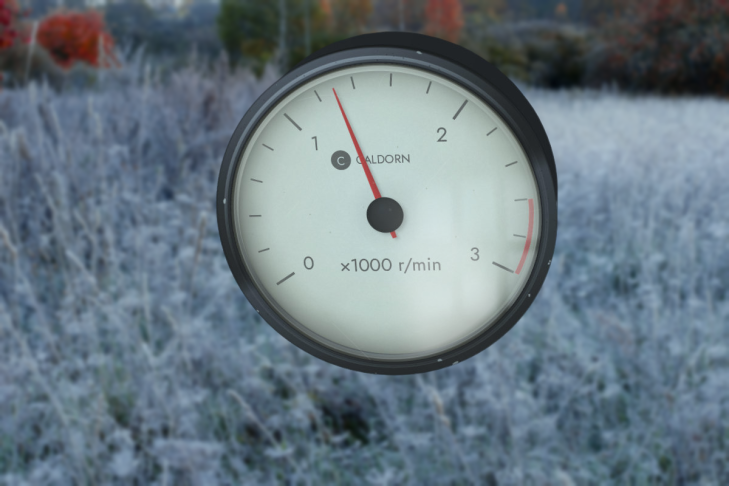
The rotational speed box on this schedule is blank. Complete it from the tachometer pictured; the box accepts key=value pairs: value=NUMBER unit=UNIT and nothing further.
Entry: value=1300 unit=rpm
